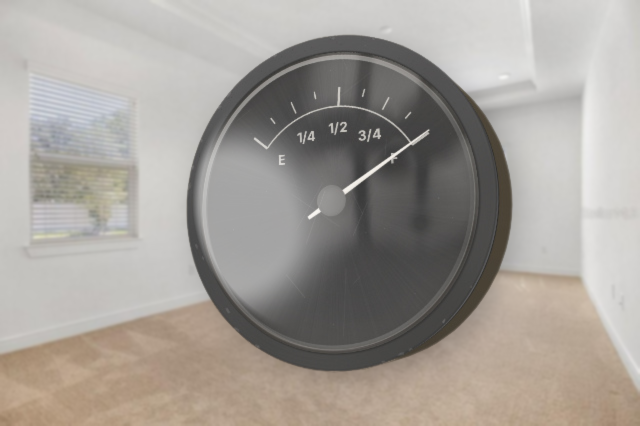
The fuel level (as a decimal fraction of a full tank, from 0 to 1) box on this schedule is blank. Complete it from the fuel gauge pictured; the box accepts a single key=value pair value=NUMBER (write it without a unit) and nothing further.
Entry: value=1
